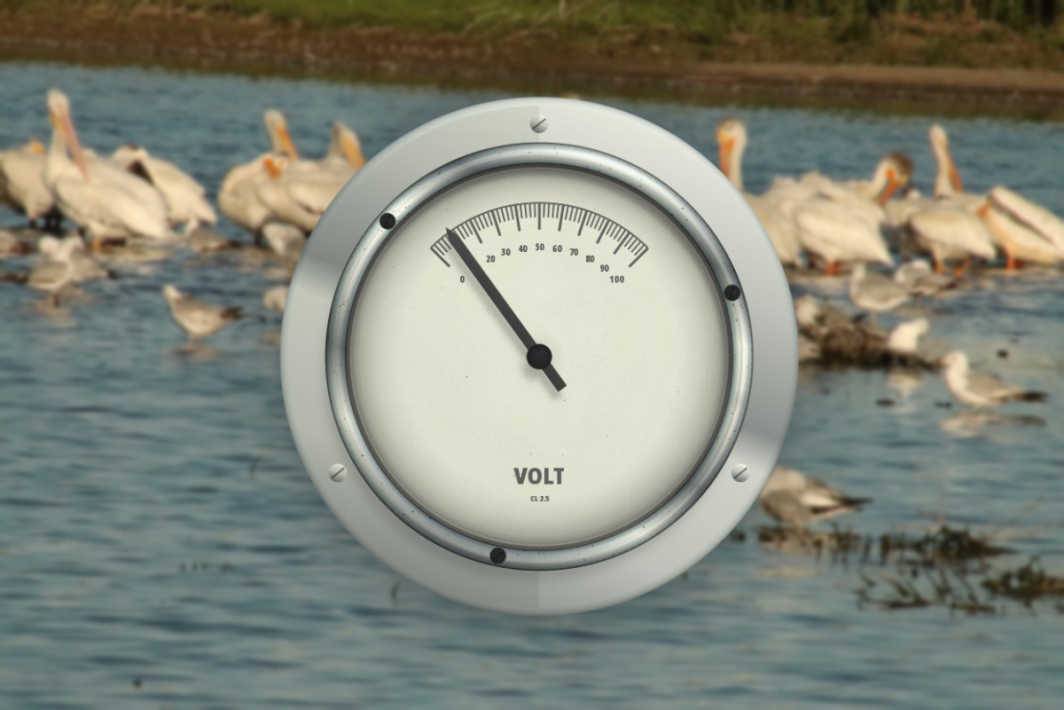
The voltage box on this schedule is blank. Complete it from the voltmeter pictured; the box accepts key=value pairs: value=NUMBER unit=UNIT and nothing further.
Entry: value=10 unit=V
